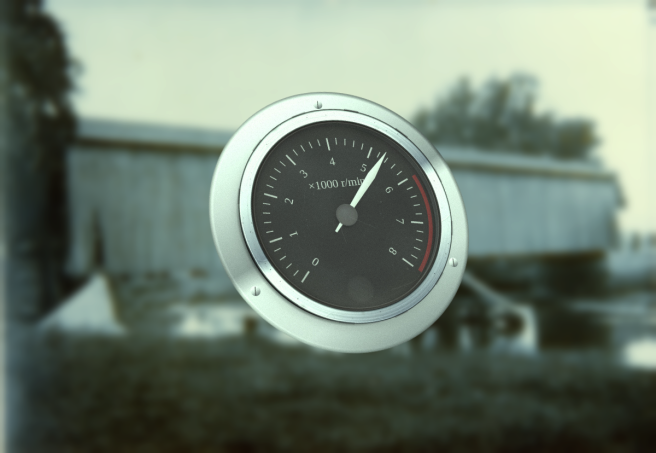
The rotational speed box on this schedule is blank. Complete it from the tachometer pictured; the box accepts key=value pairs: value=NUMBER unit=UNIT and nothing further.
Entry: value=5300 unit=rpm
